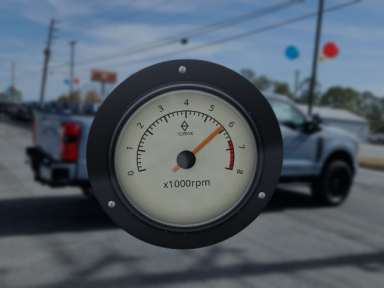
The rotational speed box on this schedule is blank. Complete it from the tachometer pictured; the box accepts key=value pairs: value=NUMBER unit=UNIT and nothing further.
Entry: value=5800 unit=rpm
